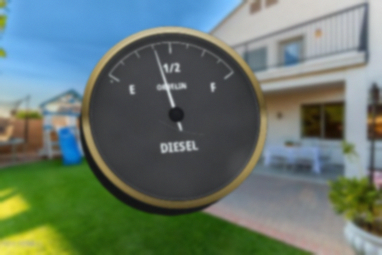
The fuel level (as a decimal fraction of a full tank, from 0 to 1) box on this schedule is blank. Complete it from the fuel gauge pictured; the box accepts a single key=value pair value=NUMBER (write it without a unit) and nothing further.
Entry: value=0.375
